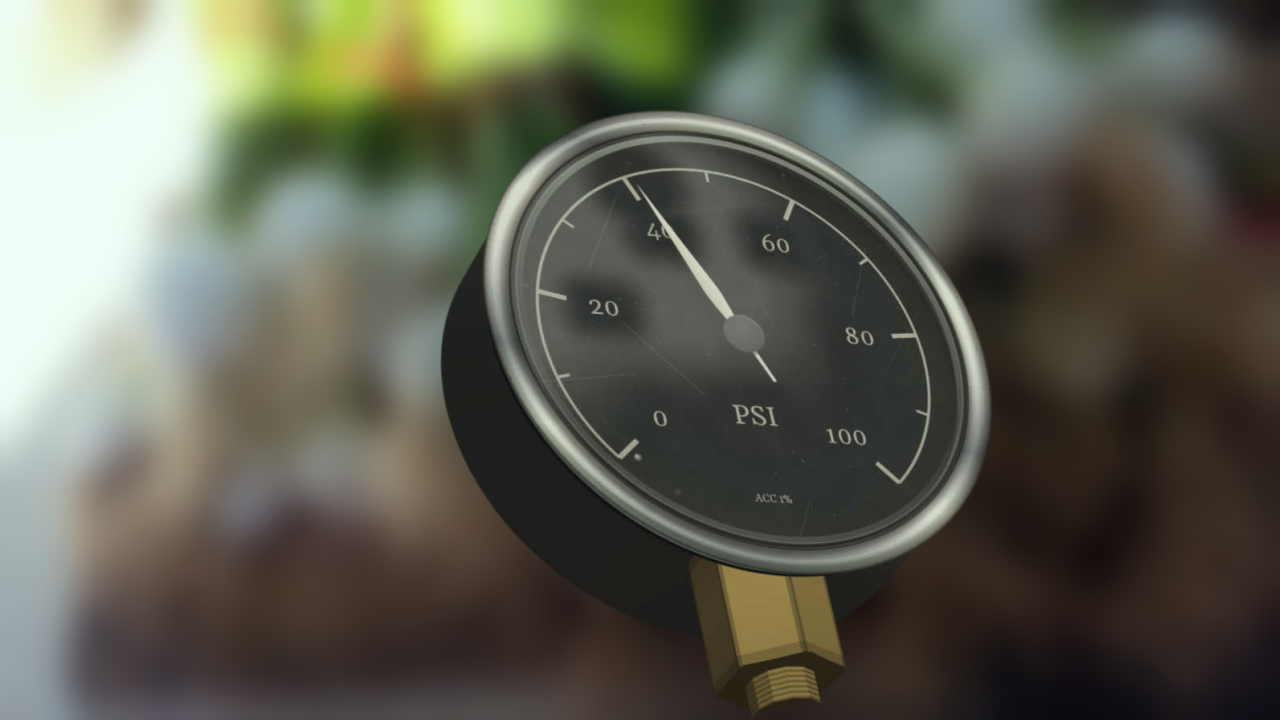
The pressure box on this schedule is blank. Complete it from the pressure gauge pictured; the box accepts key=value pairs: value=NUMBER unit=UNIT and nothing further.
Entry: value=40 unit=psi
